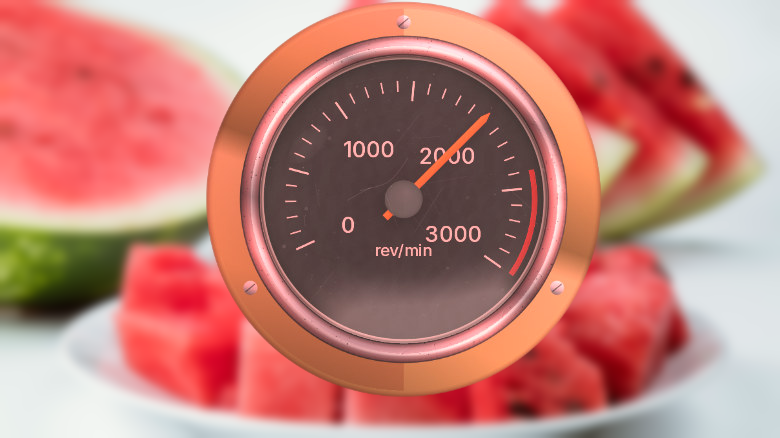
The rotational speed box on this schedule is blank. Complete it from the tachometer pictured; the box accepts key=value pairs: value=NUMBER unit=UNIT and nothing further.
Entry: value=2000 unit=rpm
